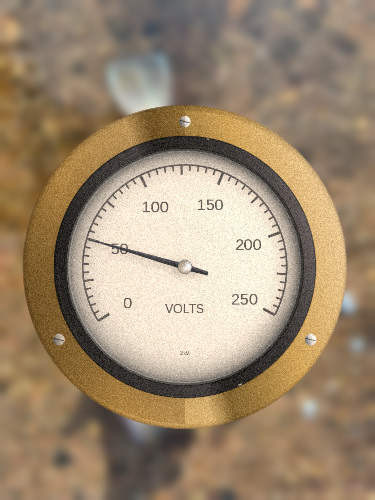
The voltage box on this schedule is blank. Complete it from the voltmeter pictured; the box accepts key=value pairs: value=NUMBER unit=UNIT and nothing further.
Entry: value=50 unit=V
